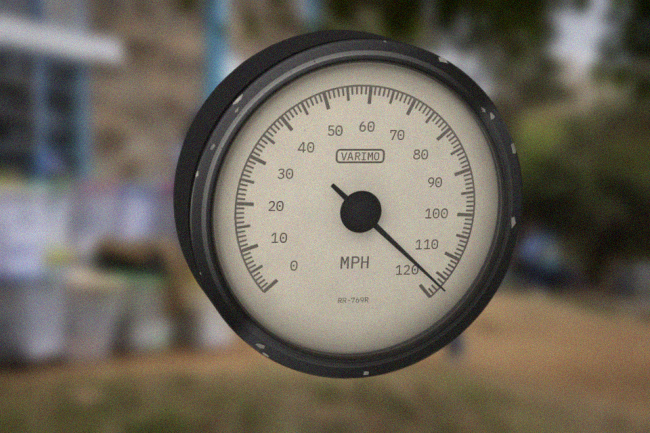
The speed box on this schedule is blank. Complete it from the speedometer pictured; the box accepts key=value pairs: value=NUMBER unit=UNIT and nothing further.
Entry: value=117 unit=mph
